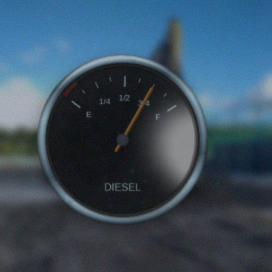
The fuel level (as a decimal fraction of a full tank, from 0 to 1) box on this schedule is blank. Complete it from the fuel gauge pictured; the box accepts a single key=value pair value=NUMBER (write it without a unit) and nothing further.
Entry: value=0.75
